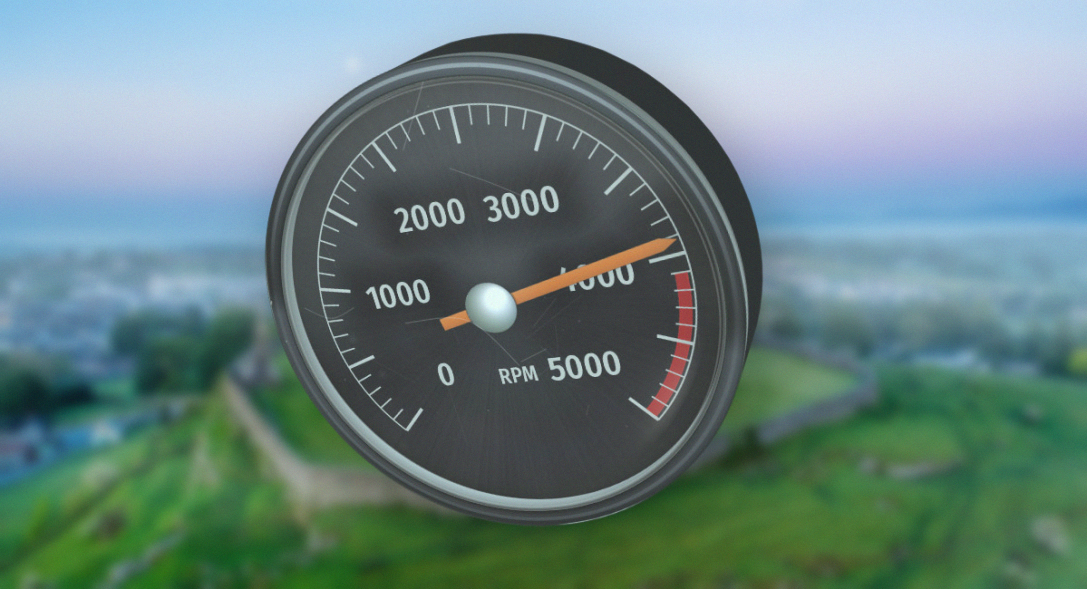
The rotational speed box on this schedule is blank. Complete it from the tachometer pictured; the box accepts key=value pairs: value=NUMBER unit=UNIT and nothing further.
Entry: value=3900 unit=rpm
